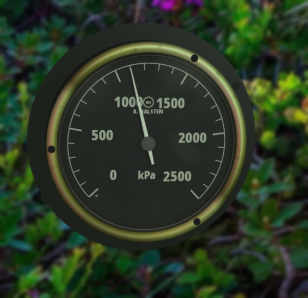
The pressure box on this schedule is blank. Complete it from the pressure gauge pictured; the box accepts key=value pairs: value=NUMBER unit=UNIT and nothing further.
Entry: value=1100 unit=kPa
